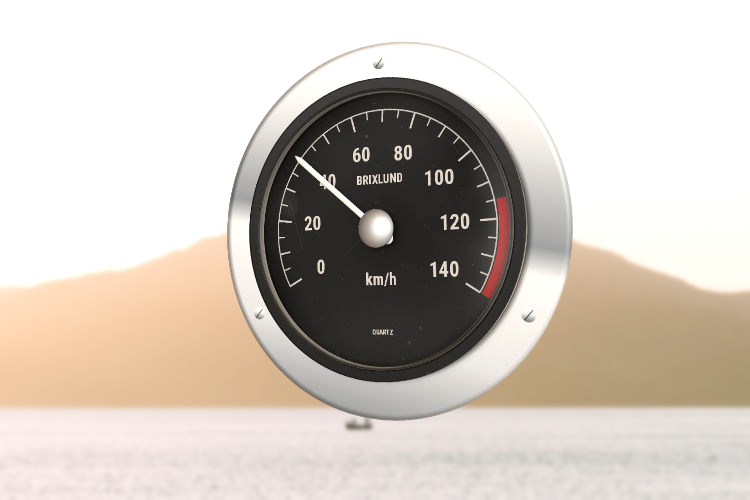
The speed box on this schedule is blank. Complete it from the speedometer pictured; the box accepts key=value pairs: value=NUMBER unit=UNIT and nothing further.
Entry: value=40 unit=km/h
